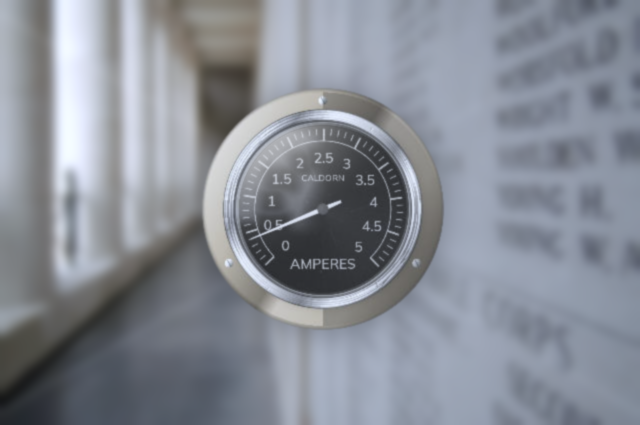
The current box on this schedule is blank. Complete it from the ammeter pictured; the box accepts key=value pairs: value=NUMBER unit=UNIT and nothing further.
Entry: value=0.4 unit=A
